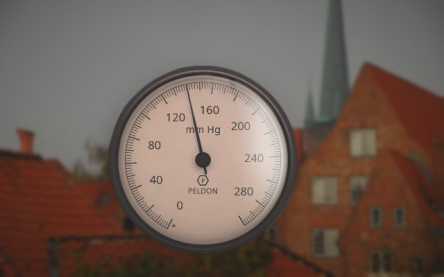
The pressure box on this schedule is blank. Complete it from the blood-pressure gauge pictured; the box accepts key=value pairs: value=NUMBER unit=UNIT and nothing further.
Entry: value=140 unit=mmHg
